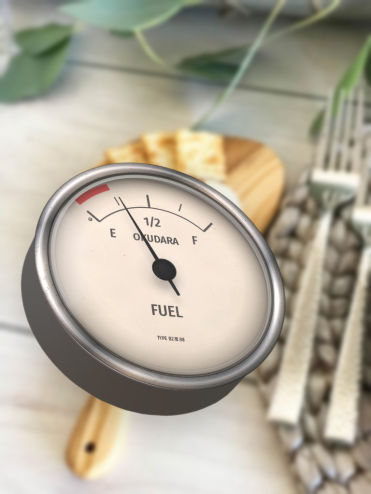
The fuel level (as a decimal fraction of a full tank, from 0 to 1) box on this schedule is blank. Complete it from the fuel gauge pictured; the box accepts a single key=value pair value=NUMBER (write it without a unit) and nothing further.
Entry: value=0.25
